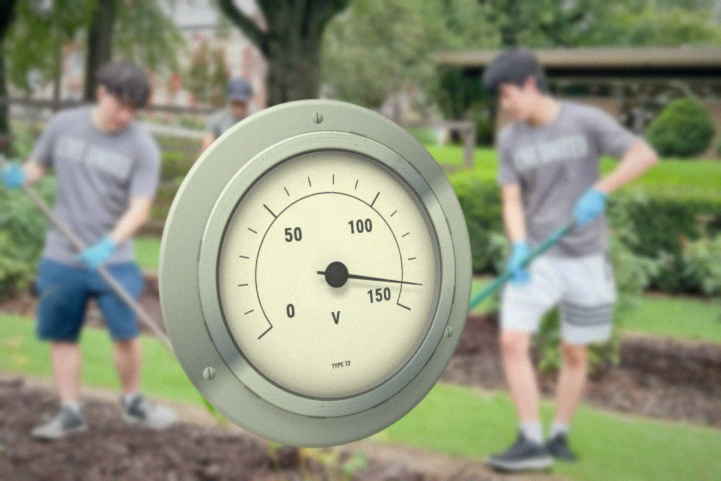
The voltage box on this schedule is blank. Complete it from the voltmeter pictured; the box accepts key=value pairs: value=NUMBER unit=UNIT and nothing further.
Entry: value=140 unit=V
